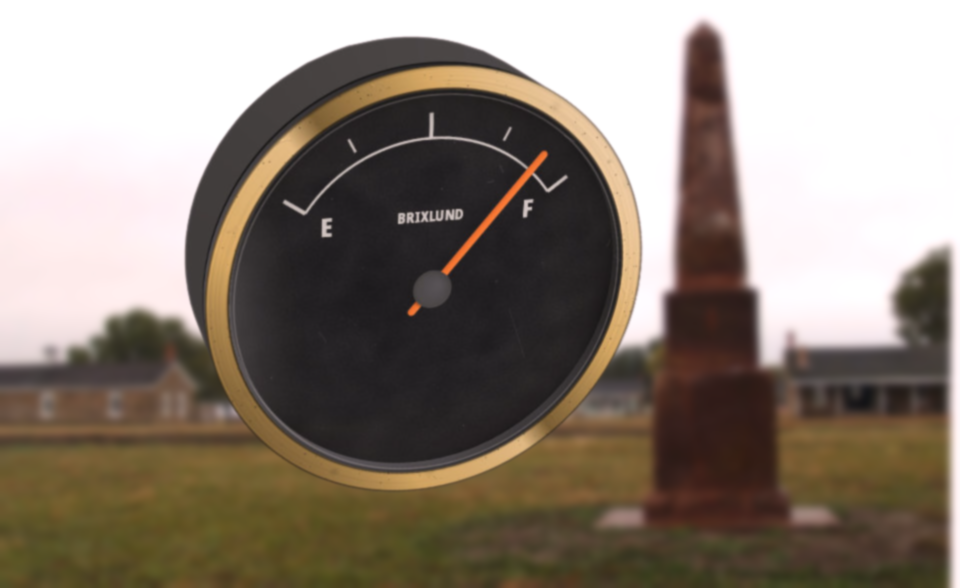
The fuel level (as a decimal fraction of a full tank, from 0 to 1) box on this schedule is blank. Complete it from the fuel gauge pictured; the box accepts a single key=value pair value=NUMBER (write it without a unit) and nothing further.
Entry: value=0.875
